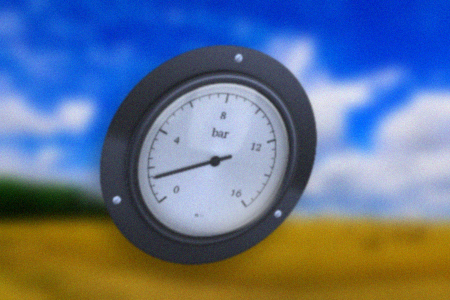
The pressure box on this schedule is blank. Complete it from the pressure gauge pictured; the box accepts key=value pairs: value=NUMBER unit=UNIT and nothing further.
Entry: value=1.5 unit=bar
